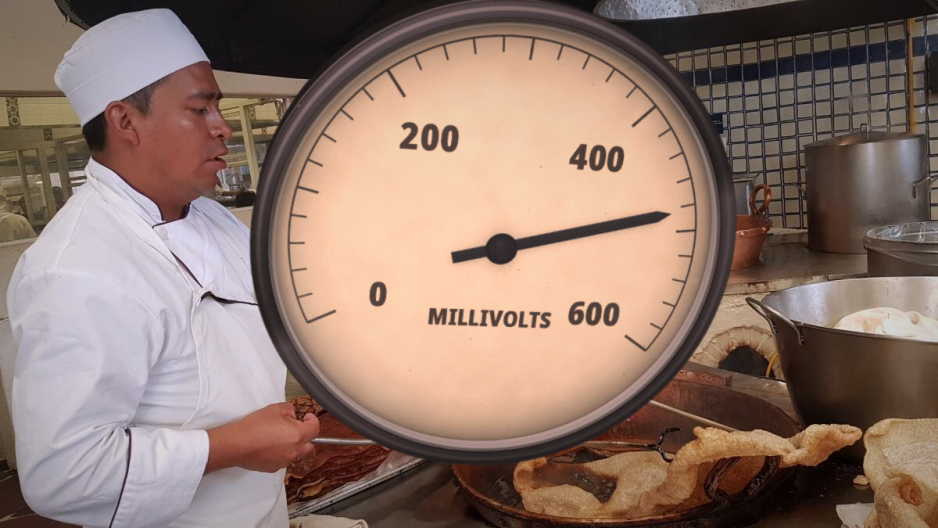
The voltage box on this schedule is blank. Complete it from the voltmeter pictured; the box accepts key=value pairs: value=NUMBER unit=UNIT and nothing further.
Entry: value=480 unit=mV
